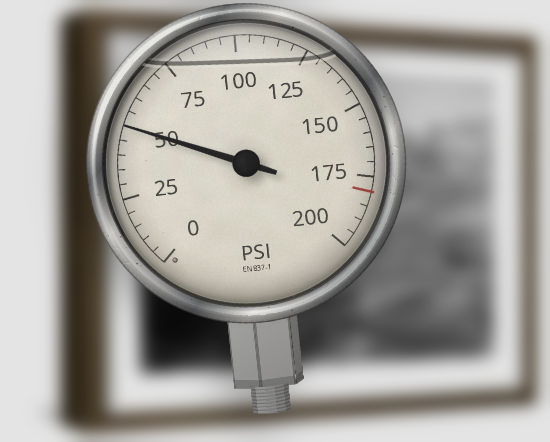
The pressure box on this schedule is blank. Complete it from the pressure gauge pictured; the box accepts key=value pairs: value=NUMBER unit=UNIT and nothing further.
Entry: value=50 unit=psi
